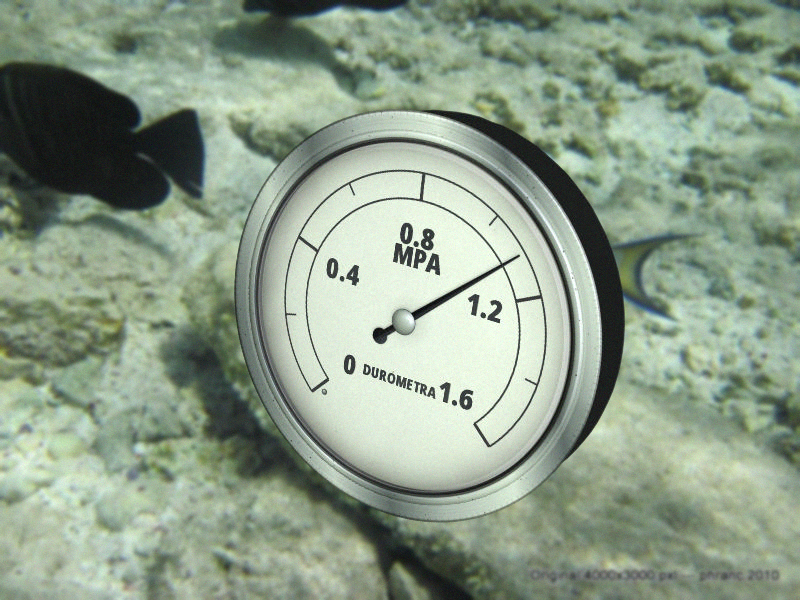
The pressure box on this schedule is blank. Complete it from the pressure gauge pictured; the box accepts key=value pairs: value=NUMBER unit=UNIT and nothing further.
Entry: value=1.1 unit=MPa
